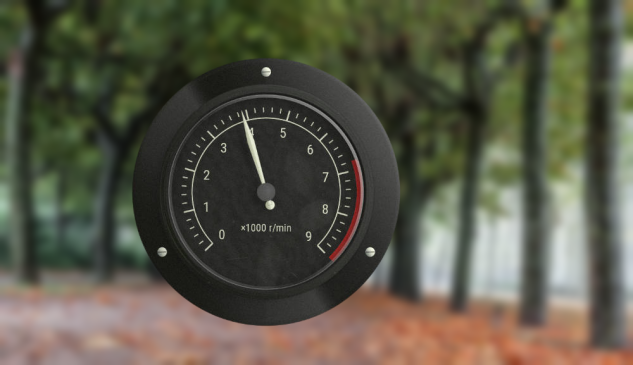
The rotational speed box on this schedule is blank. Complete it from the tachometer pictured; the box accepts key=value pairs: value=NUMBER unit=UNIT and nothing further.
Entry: value=3900 unit=rpm
